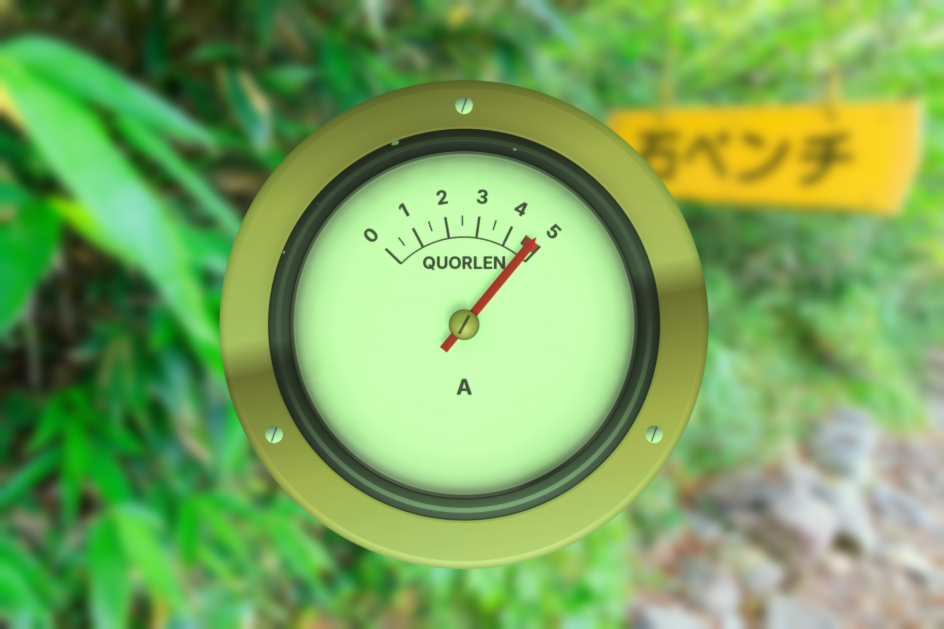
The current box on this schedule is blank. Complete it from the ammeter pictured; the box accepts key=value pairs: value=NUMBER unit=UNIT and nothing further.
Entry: value=4.75 unit=A
